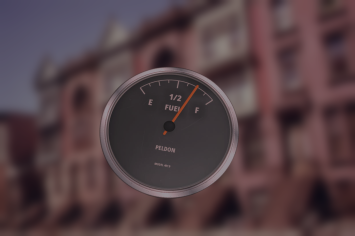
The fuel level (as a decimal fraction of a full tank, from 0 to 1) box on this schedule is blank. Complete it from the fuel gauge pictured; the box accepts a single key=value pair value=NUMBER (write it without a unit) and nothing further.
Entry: value=0.75
